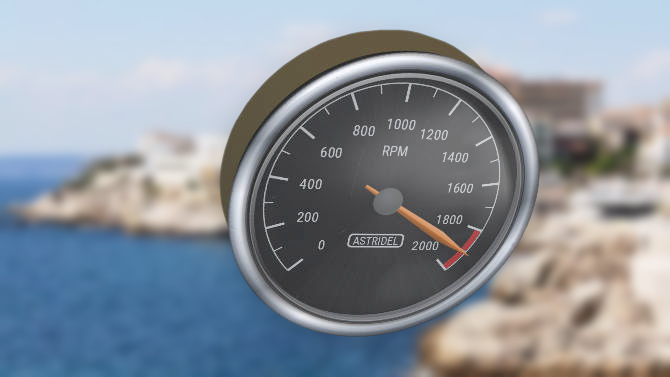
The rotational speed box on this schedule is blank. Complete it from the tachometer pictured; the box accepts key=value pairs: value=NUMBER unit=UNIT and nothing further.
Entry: value=1900 unit=rpm
